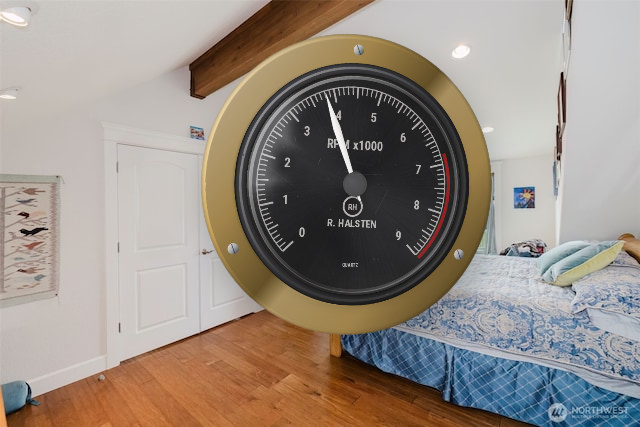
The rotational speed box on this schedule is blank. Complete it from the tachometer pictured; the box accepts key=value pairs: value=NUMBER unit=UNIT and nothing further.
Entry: value=3800 unit=rpm
